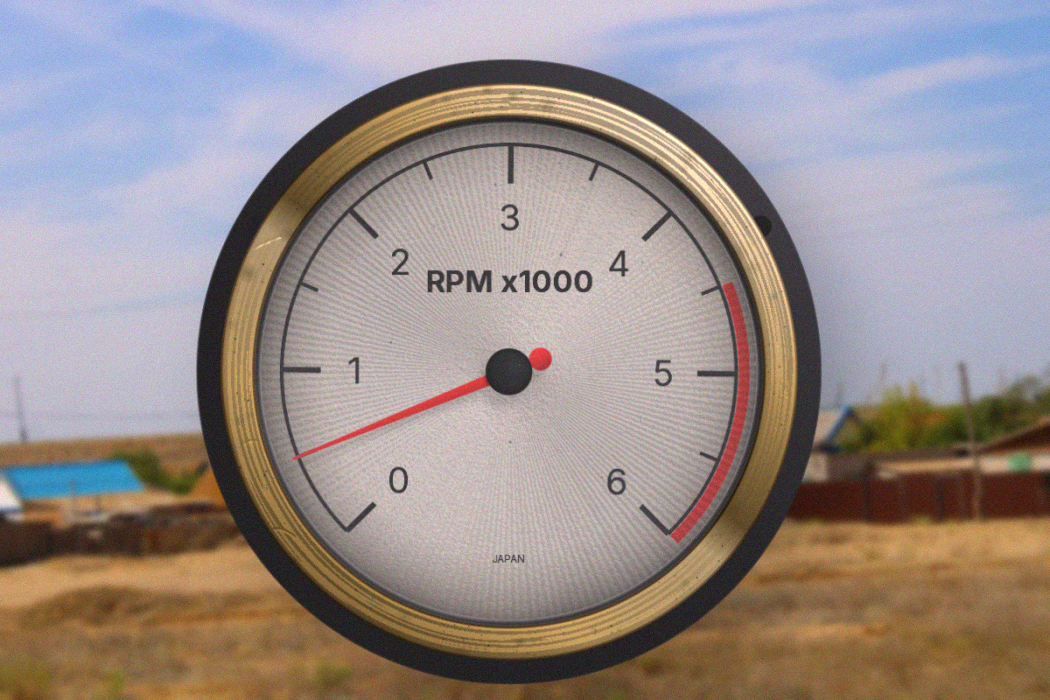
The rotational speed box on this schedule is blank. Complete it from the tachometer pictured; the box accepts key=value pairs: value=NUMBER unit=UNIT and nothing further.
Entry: value=500 unit=rpm
